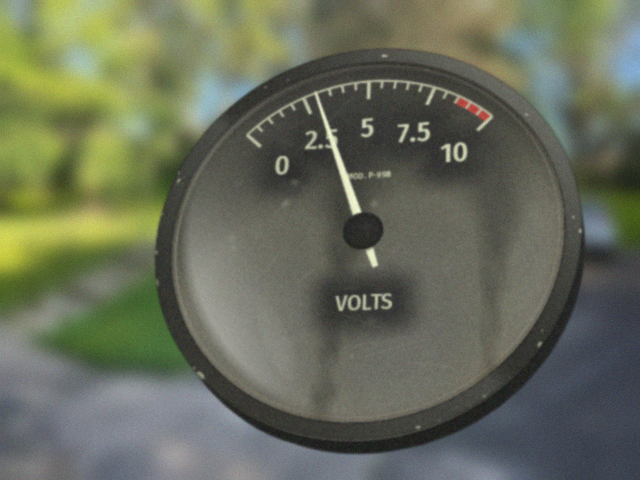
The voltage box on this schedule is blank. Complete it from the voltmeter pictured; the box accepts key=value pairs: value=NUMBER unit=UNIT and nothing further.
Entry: value=3 unit=V
